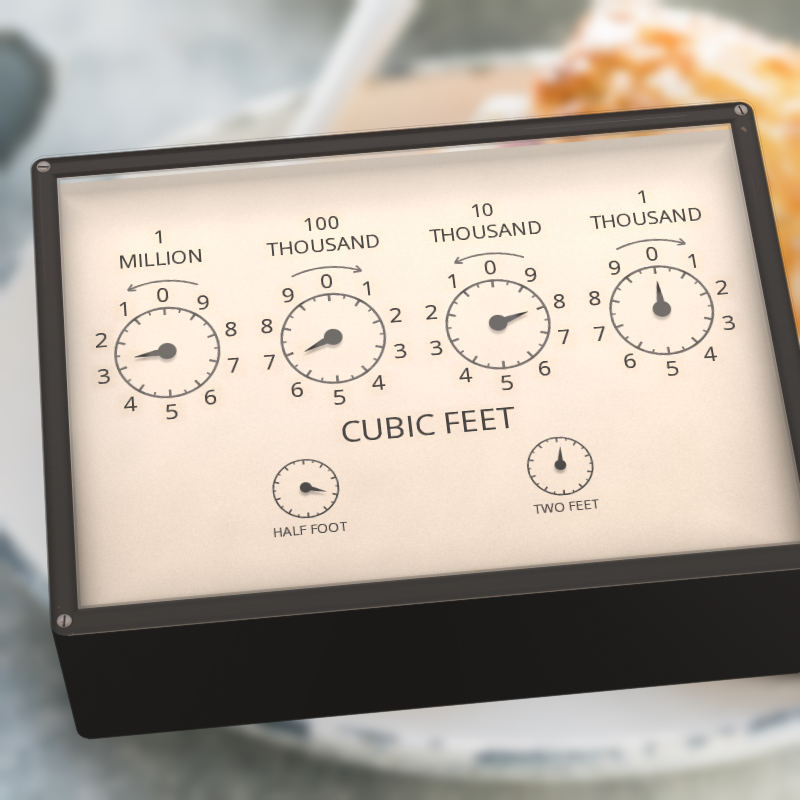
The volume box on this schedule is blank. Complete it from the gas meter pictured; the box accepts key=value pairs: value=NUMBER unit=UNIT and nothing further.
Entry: value=268000 unit=ft³
